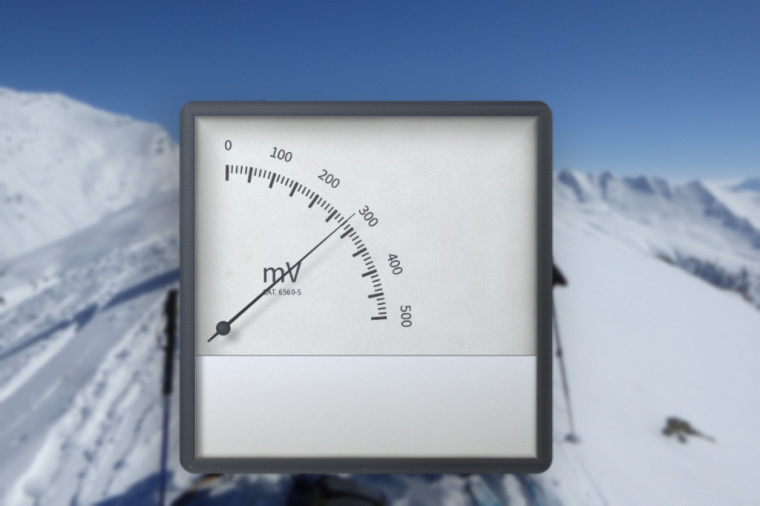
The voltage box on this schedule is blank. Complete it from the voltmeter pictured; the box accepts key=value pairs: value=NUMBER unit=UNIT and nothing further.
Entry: value=280 unit=mV
